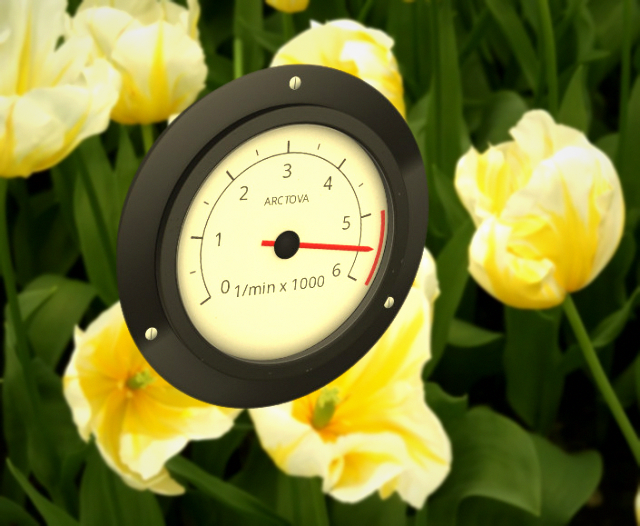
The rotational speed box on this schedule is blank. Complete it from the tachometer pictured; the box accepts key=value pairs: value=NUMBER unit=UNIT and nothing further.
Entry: value=5500 unit=rpm
